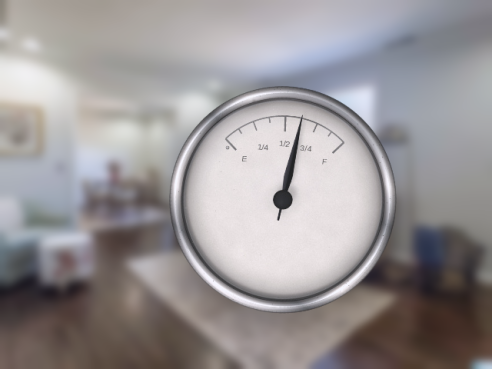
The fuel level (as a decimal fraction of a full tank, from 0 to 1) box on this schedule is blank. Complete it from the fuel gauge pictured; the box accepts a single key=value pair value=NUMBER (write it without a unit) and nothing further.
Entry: value=0.625
